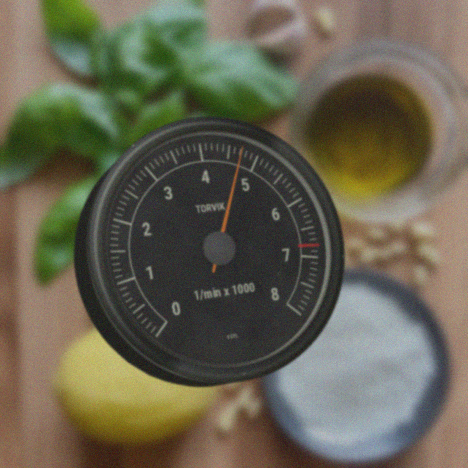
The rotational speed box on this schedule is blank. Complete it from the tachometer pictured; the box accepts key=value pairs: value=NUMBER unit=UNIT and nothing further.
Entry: value=4700 unit=rpm
